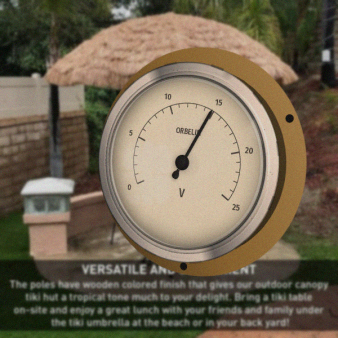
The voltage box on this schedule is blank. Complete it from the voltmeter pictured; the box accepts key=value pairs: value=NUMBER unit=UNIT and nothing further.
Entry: value=15 unit=V
